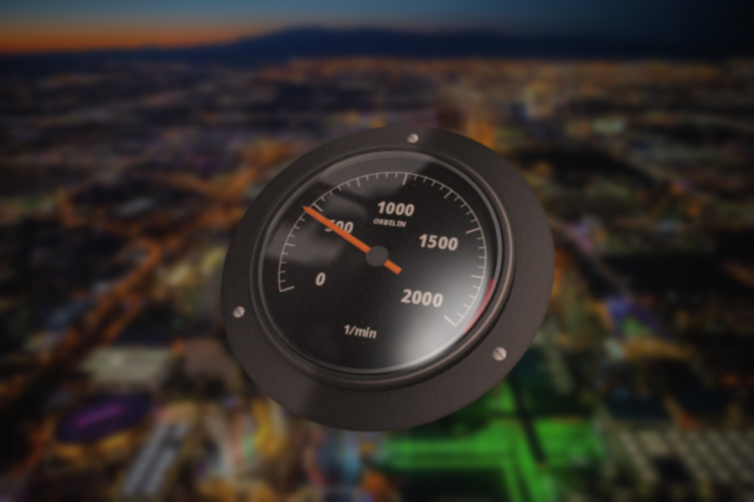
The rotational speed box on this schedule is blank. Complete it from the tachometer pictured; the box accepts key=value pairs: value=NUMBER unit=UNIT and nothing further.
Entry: value=450 unit=rpm
